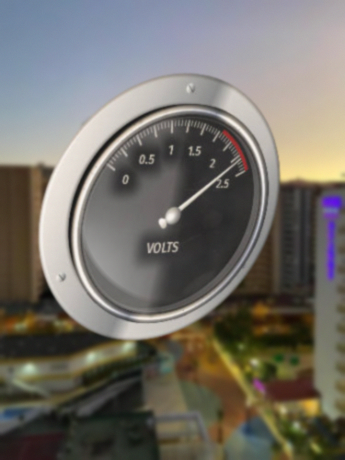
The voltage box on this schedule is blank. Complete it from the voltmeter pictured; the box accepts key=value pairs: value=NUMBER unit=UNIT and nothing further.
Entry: value=2.25 unit=V
